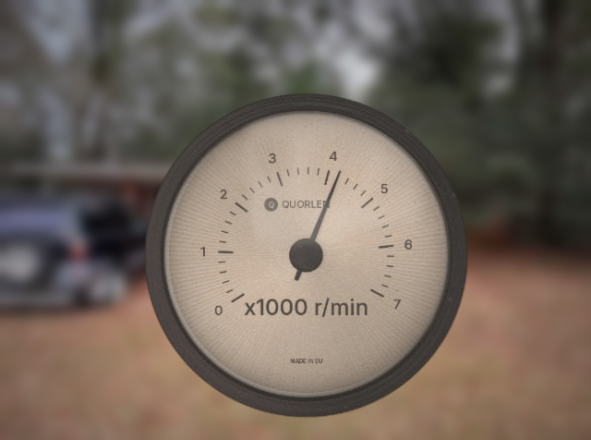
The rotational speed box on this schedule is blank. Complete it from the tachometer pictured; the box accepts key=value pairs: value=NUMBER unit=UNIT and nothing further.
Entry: value=4200 unit=rpm
